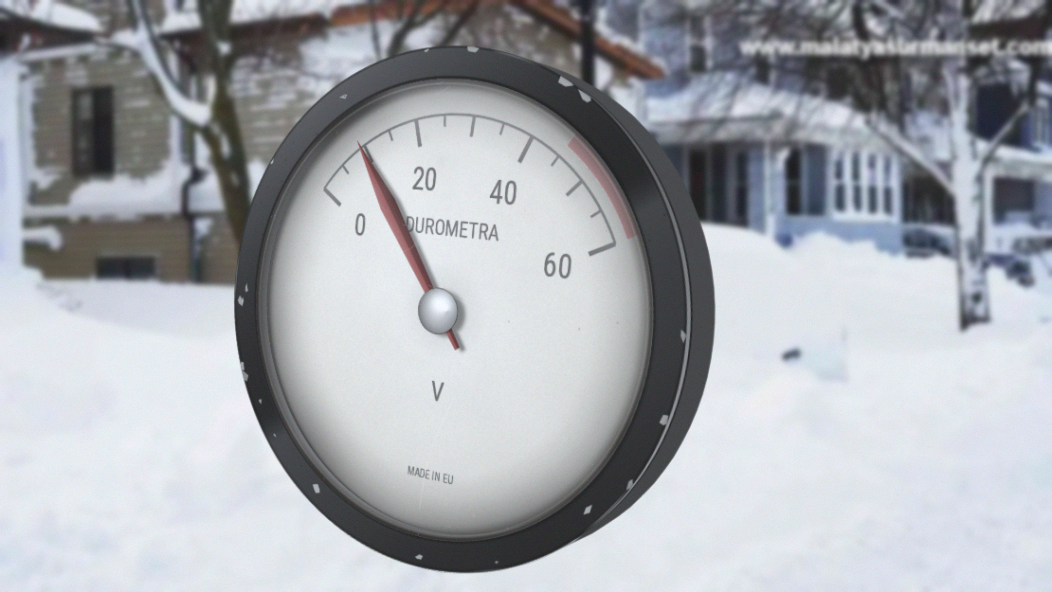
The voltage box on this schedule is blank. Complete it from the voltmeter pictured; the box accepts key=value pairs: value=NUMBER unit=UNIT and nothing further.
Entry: value=10 unit=V
